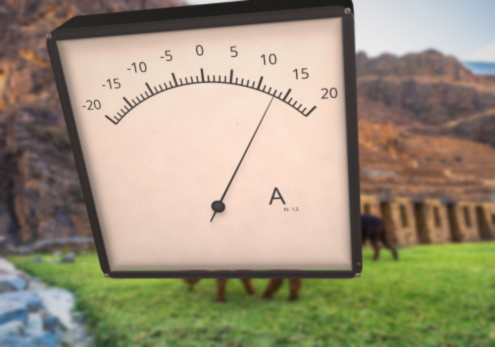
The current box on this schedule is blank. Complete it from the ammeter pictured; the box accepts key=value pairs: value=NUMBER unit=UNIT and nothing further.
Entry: value=13 unit=A
